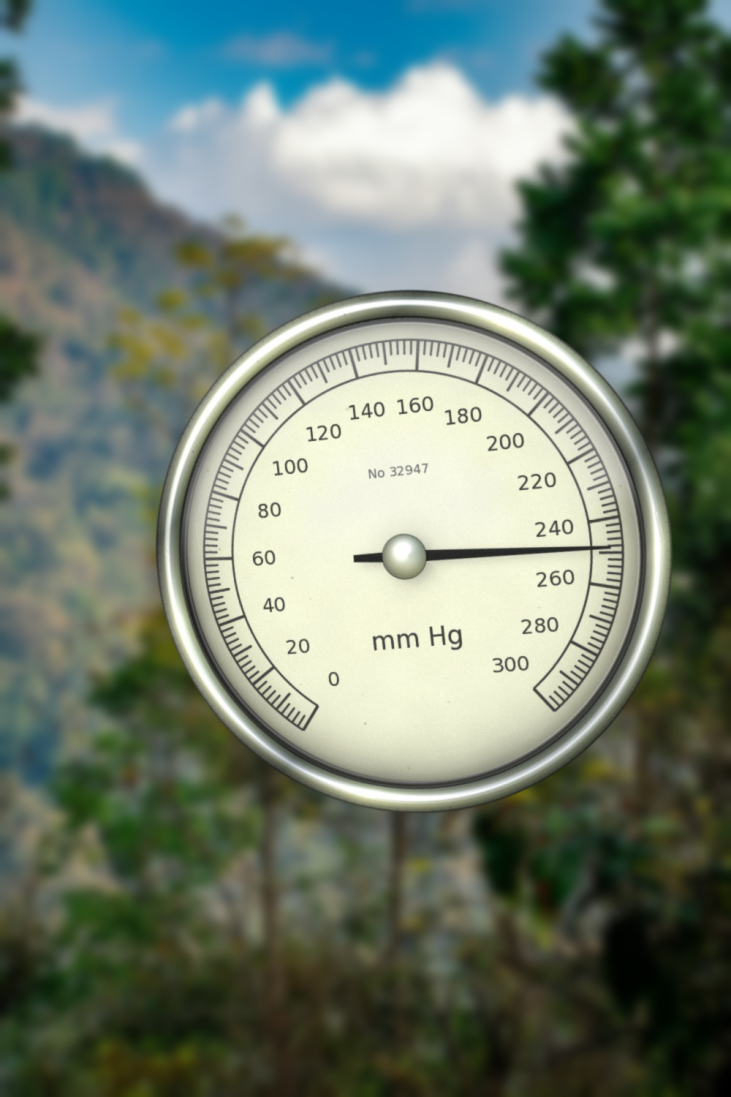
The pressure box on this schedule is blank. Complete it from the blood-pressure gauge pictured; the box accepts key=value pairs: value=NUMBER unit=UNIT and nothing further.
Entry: value=248 unit=mmHg
